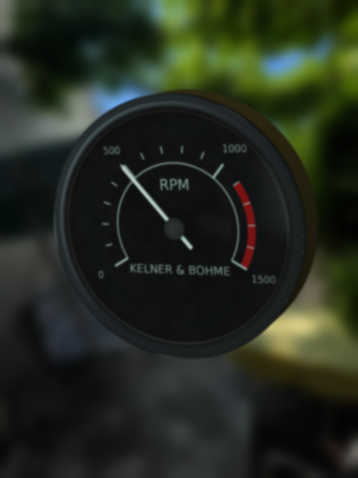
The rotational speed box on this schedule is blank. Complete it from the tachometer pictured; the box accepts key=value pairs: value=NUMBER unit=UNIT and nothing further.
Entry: value=500 unit=rpm
